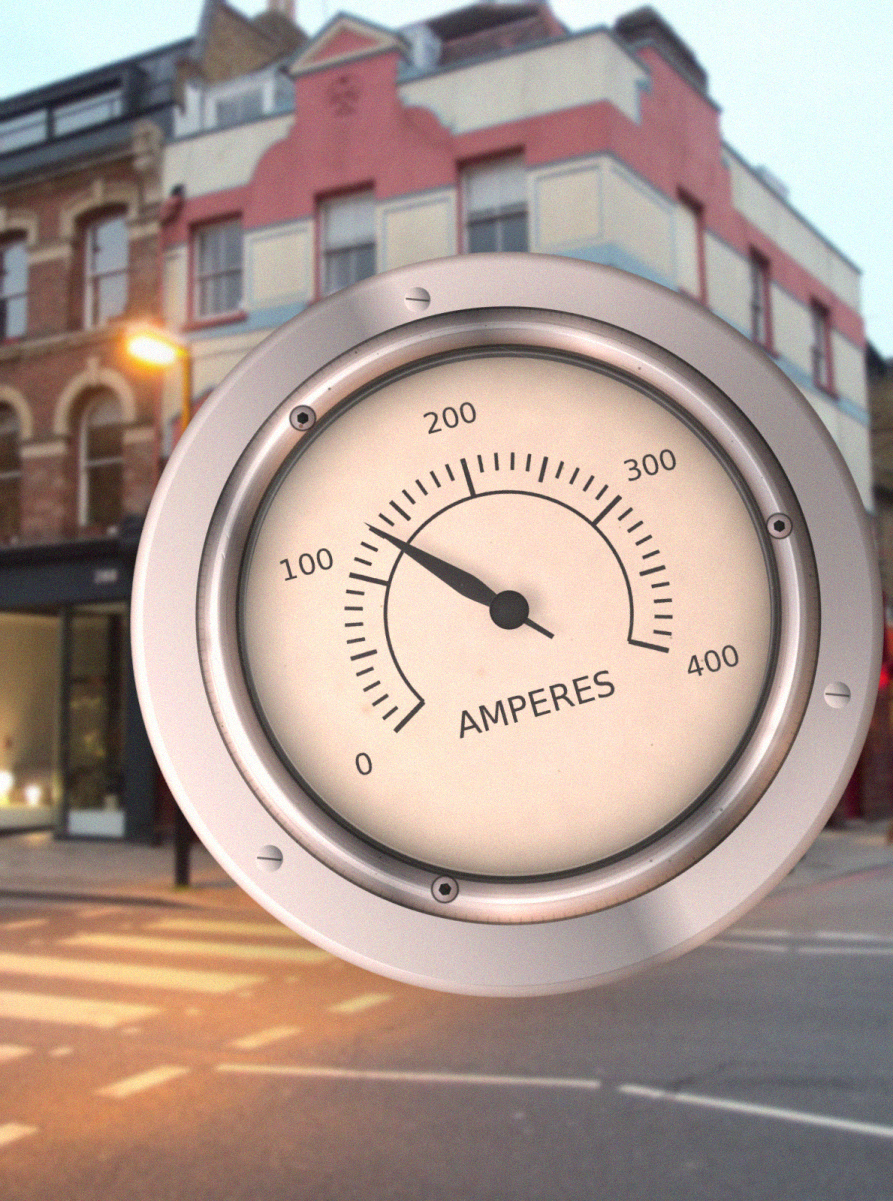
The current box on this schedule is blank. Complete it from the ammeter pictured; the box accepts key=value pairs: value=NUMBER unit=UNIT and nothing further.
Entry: value=130 unit=A
